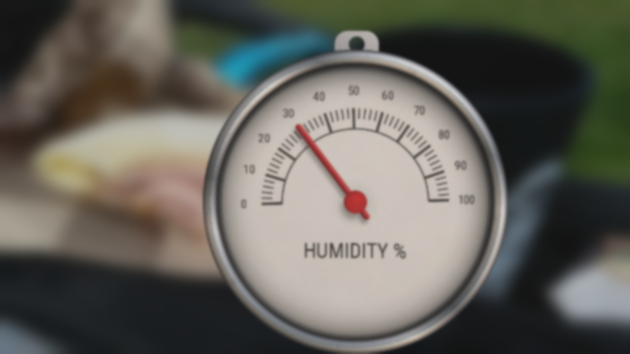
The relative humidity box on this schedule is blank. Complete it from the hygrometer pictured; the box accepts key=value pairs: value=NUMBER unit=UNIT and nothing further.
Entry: value=30 unit=%
